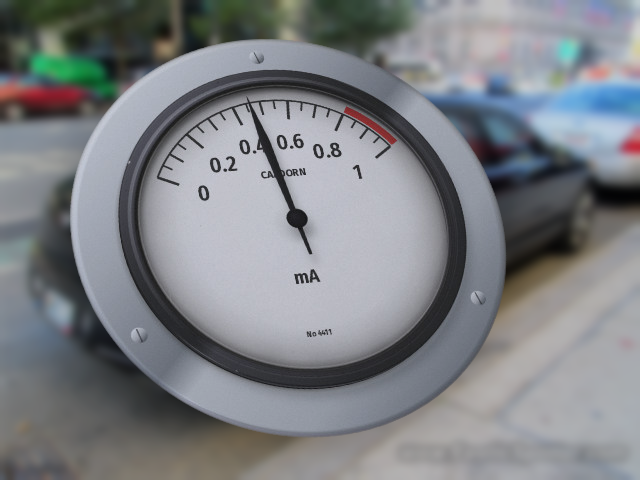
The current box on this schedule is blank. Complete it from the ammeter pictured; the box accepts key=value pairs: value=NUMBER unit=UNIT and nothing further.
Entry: value=0.45 unit=mA
